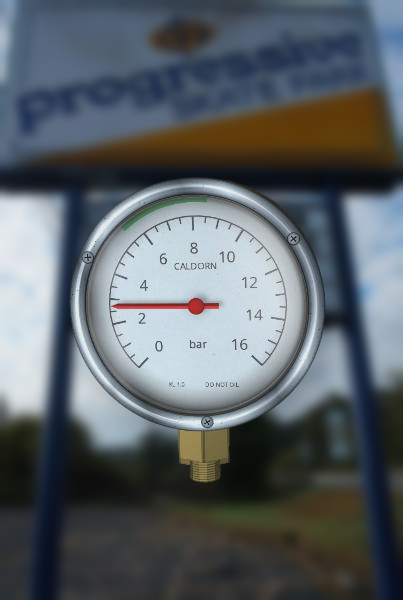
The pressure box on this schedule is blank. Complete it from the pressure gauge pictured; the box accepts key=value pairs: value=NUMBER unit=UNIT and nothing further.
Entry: value=2.75 unit=bar
